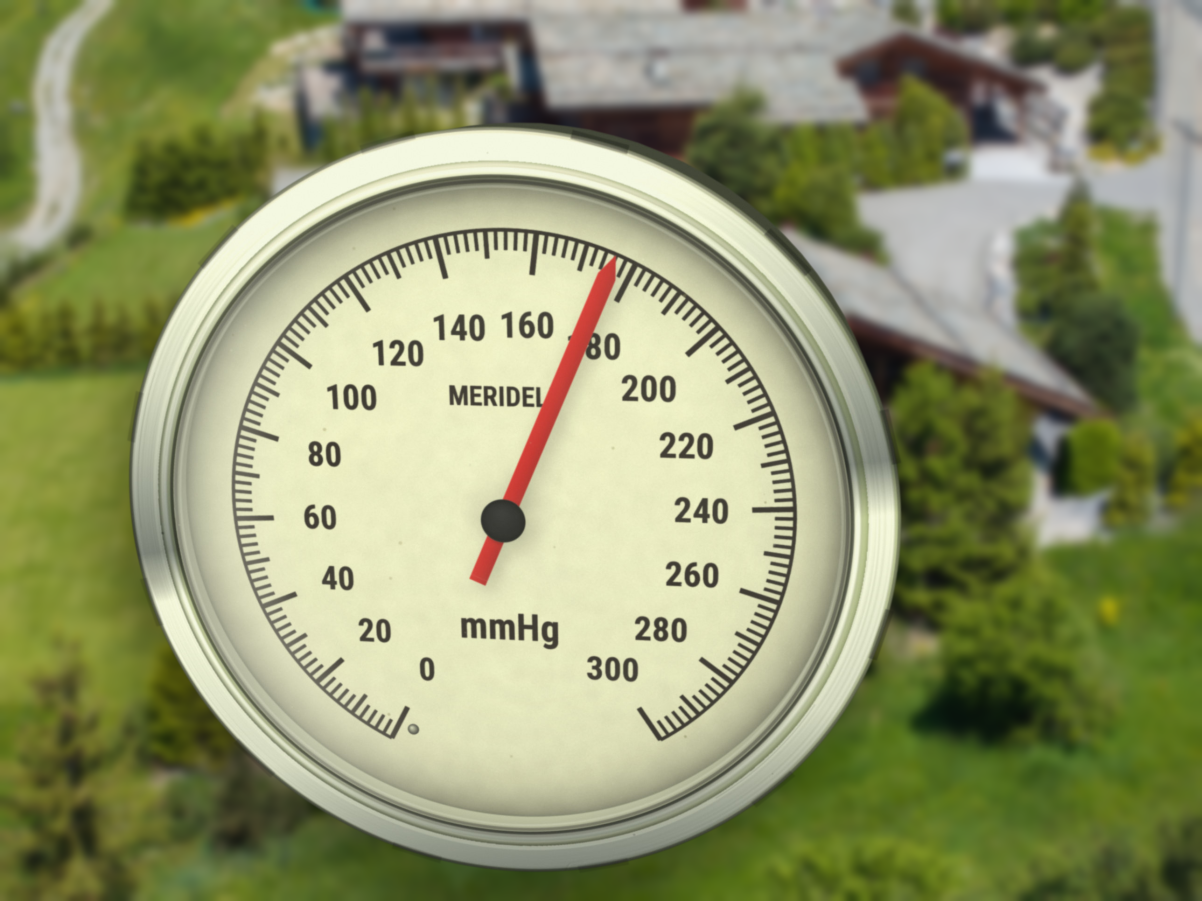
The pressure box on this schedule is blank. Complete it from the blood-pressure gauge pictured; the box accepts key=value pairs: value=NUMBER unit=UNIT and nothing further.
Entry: value=176 unit=mmHg
